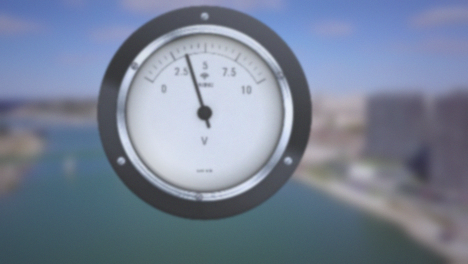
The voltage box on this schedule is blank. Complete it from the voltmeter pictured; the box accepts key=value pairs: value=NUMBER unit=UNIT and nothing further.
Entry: value=3.5 unit=V
